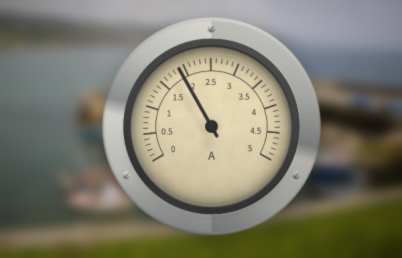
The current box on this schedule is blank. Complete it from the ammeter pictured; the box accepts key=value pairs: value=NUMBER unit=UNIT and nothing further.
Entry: value=1.9 unit=A
